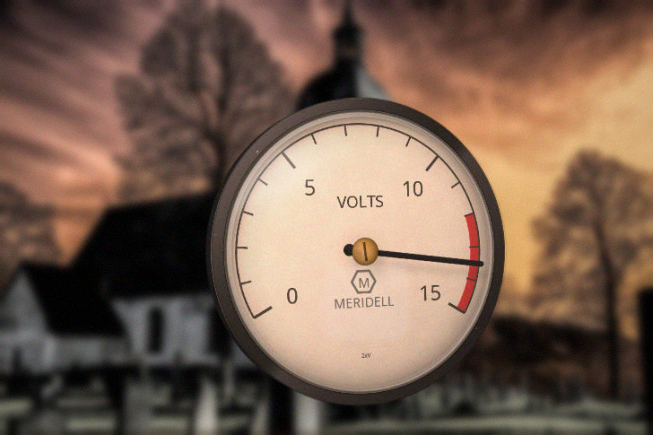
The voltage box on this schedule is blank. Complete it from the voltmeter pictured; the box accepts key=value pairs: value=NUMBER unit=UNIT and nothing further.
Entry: value=13.5 unit=V
